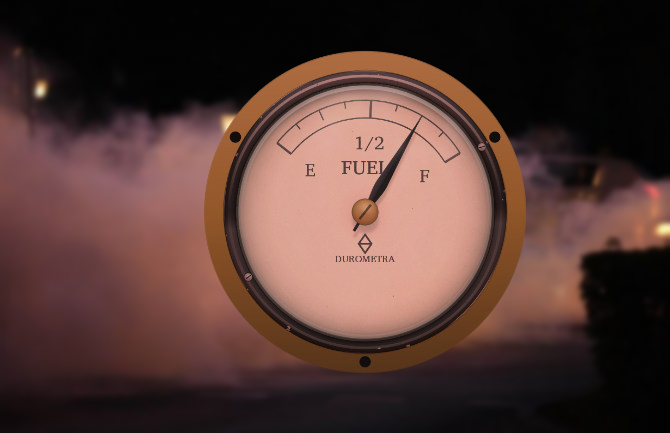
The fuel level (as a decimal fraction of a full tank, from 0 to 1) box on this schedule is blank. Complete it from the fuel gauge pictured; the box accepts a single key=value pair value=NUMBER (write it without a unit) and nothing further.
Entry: value=0.75
